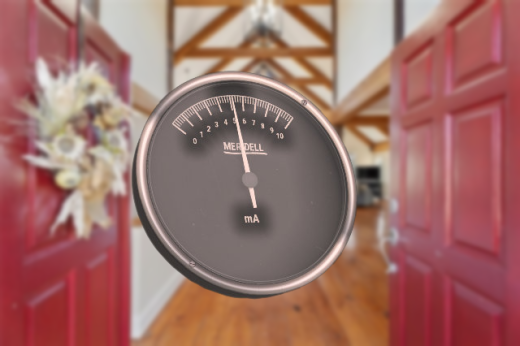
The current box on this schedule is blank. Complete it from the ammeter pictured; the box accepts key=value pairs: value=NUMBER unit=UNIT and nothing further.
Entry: value=5 unit=mA
